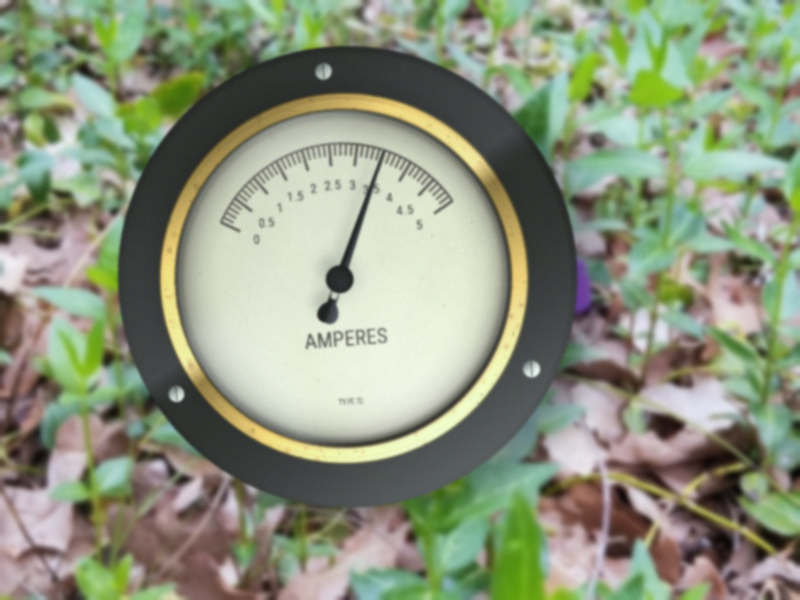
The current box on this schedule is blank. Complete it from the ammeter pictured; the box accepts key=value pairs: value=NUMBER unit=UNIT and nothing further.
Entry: value=3.5 unit=A
